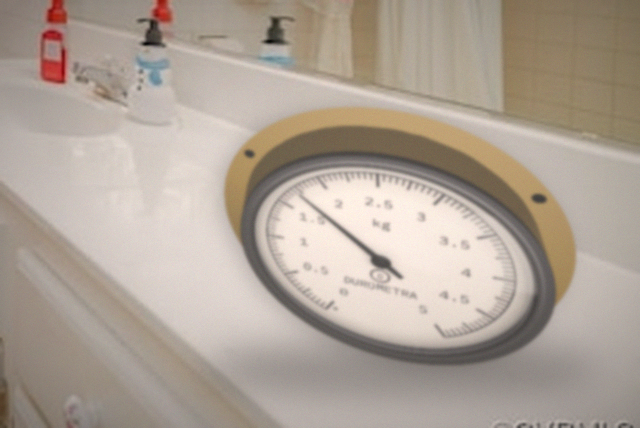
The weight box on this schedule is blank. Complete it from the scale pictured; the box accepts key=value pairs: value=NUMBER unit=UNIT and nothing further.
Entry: value=1.75 unit=kg
